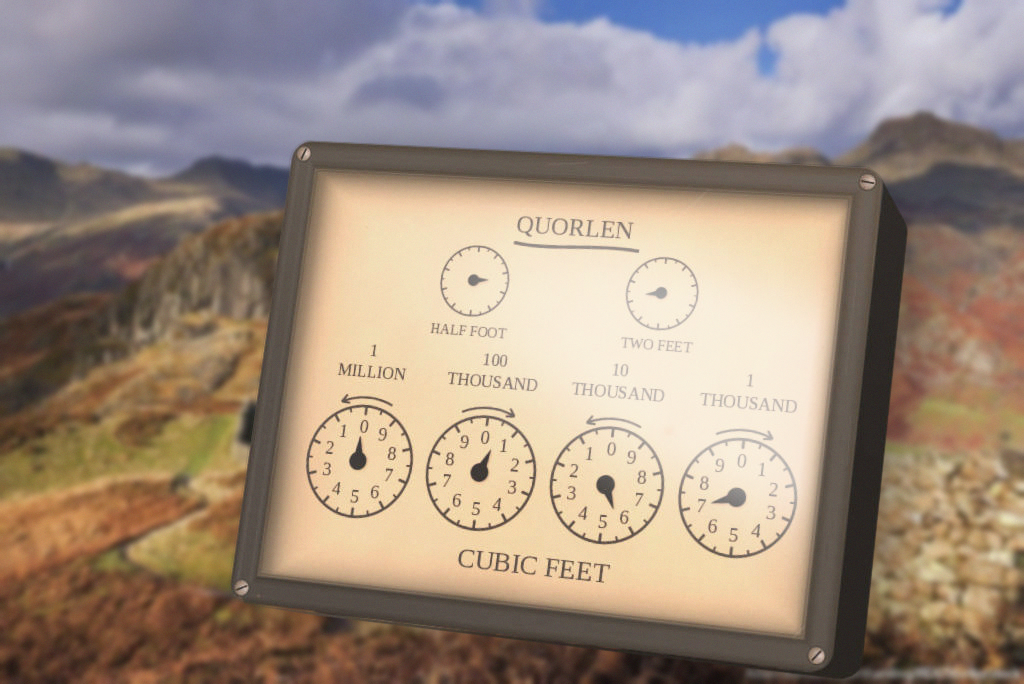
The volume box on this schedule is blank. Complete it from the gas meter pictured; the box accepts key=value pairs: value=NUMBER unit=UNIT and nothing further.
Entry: value=5700 unit=ft³
